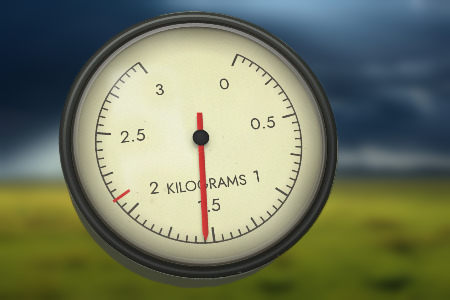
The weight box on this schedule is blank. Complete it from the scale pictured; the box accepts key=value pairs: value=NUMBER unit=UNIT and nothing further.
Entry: value=1.55 unit=kg
